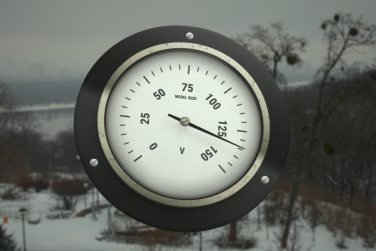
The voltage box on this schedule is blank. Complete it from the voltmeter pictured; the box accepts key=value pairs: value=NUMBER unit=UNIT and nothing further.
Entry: value=135 unit=V
